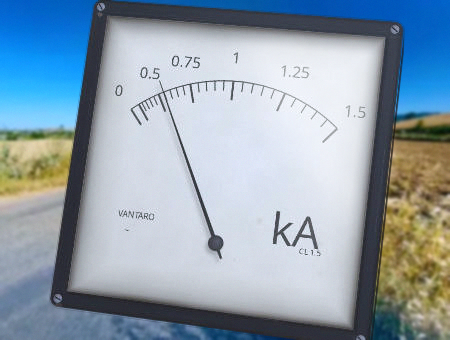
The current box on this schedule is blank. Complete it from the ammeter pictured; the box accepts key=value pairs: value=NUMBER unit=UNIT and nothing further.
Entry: value=0.55 unit=kA
